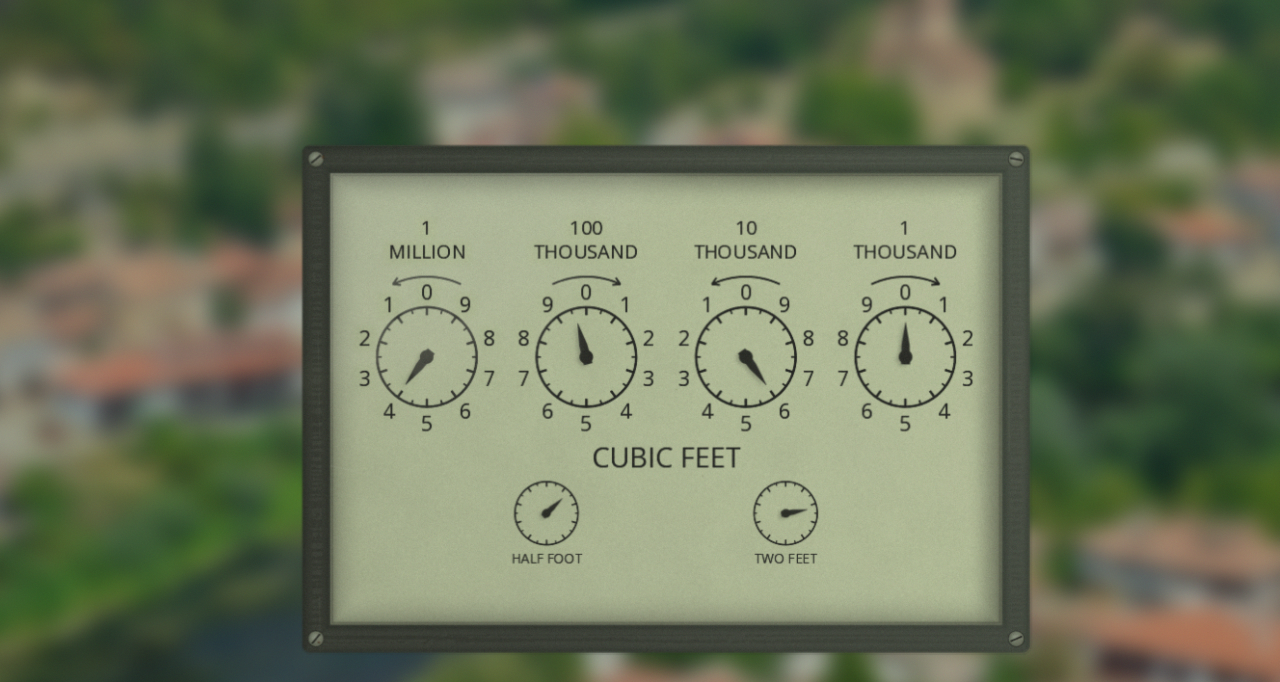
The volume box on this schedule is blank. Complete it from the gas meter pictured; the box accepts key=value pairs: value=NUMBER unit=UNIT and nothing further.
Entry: value=396000 unit=ft³
